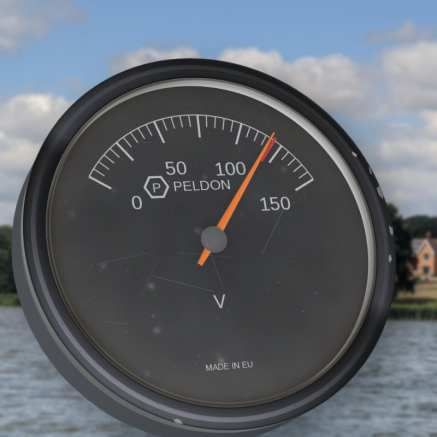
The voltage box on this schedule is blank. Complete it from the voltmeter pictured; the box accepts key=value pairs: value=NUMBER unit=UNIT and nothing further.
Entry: value=117.5 unit=V
